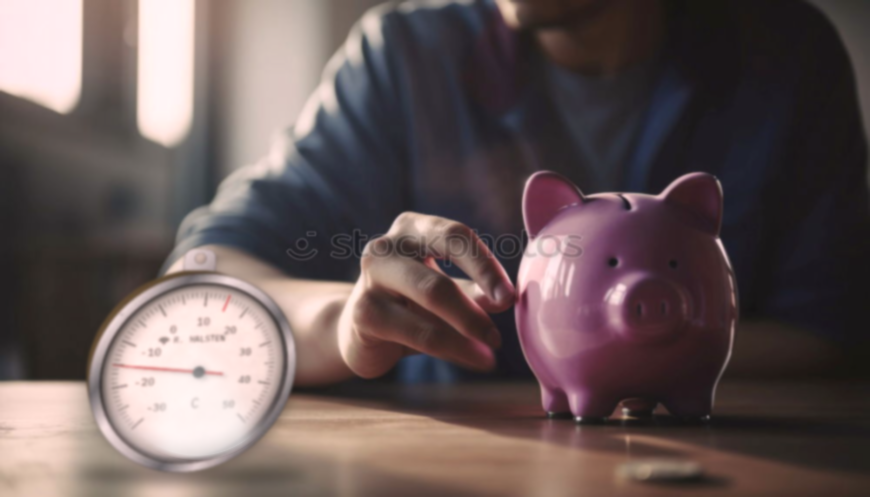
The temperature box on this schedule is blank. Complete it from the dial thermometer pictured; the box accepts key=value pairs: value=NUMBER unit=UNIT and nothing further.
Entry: value=-15 unit=°C
